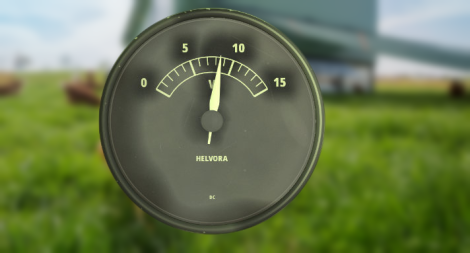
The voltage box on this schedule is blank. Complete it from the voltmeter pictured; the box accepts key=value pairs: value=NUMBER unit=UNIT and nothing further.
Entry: value=8.5 unit=V
